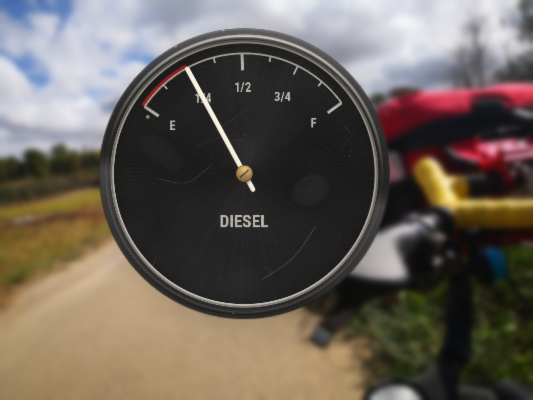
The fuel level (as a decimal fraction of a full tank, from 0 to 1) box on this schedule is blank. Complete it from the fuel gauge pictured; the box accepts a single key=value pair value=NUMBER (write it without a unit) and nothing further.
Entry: value=0.25
